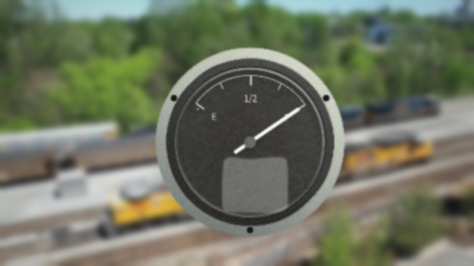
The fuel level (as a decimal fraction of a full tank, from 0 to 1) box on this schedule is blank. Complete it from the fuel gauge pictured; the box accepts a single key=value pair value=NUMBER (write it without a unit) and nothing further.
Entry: value=1
